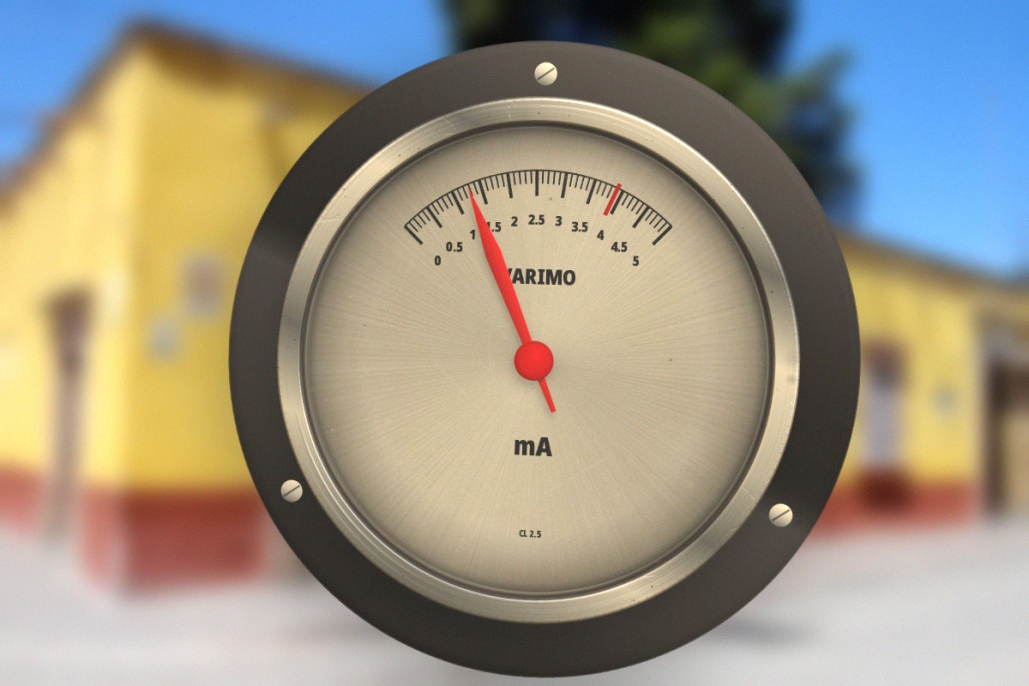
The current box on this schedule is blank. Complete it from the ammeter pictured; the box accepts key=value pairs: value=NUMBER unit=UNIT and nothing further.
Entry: value=1.3 unit=mA
